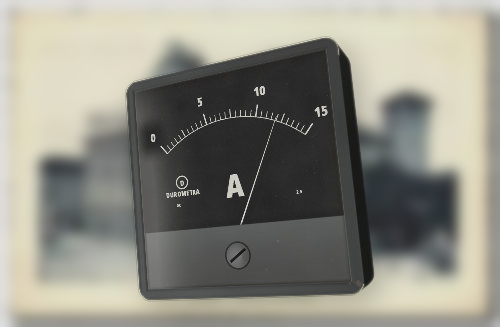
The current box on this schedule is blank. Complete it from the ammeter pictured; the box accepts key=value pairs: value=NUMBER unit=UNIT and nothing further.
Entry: value=12 unit=A
